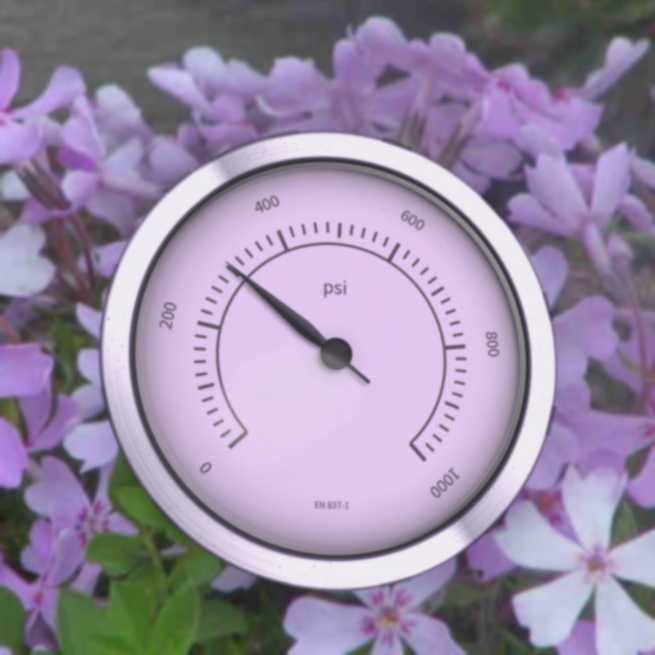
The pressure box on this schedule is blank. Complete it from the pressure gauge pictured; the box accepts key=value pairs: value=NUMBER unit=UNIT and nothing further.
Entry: value=300 unit=psi
